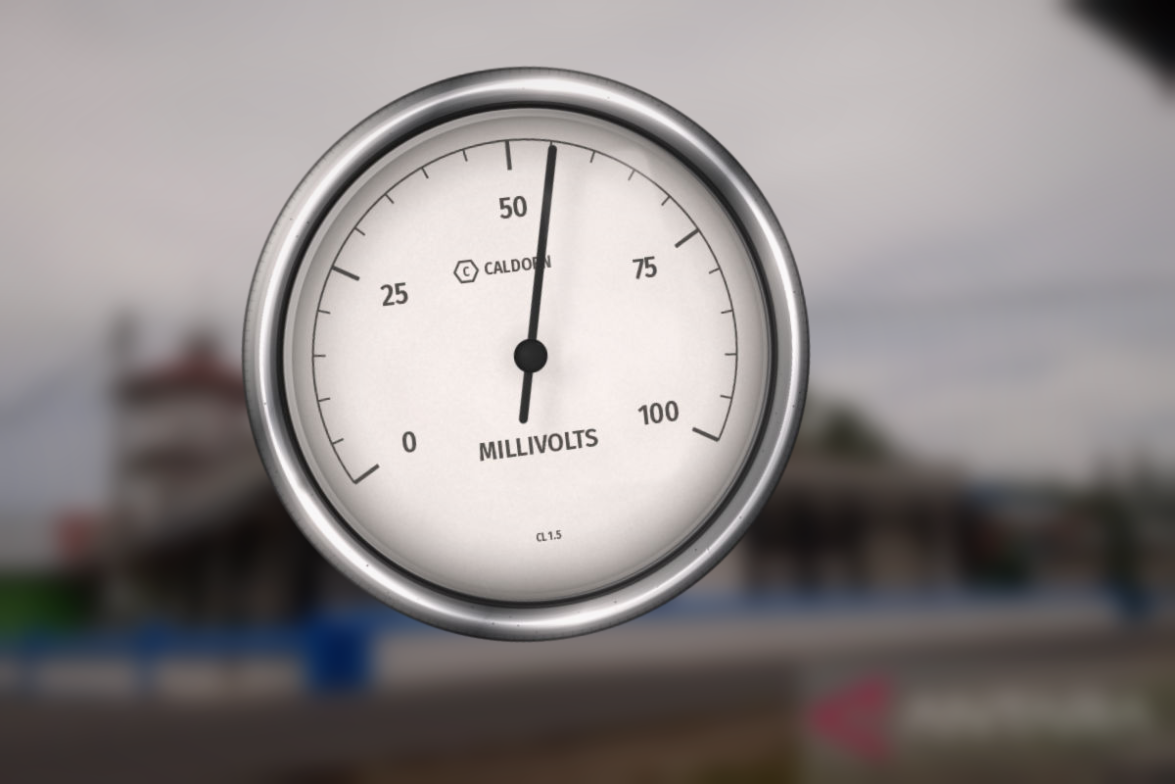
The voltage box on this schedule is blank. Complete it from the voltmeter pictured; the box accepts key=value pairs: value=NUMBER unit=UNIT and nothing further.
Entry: value=55 unit=mV
